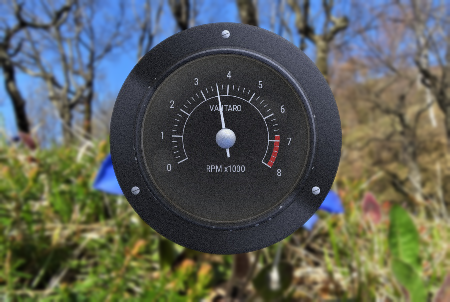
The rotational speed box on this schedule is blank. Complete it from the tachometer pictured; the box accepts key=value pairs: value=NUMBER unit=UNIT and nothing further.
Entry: value=3600 unit=rpm
